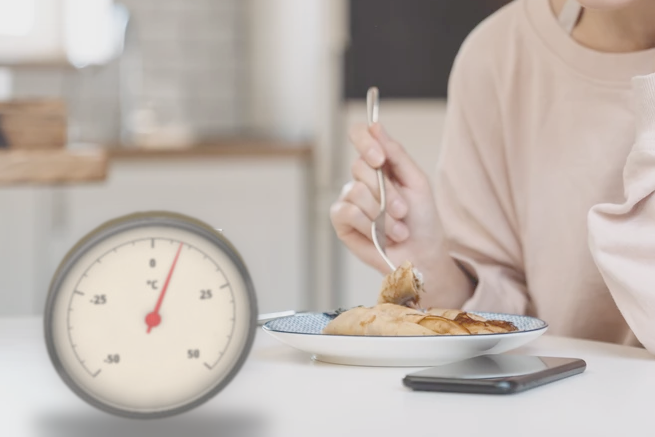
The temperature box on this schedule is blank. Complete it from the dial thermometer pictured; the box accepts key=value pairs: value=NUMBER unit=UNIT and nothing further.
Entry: value=7.5 unit=°C
